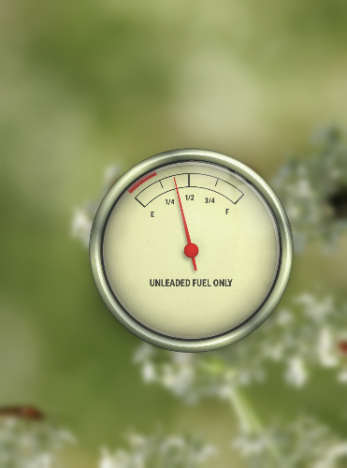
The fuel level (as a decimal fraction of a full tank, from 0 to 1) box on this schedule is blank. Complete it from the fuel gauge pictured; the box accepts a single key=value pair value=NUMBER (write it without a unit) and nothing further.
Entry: value=0.375
